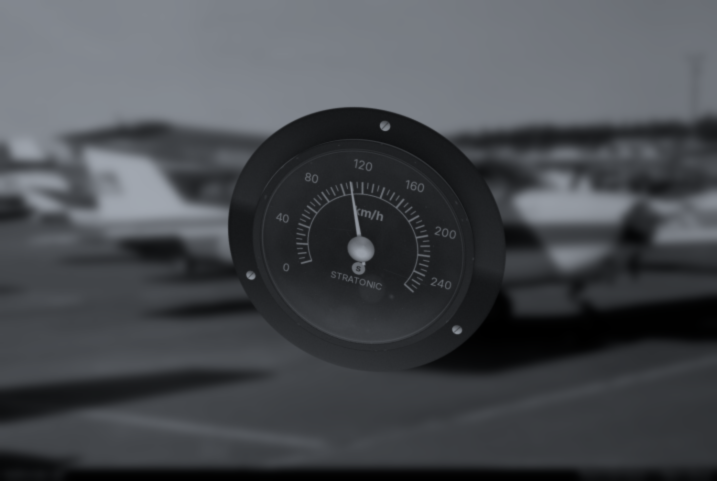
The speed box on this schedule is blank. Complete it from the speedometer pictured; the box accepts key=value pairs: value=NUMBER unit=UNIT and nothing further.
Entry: value=110 unit=km/h
